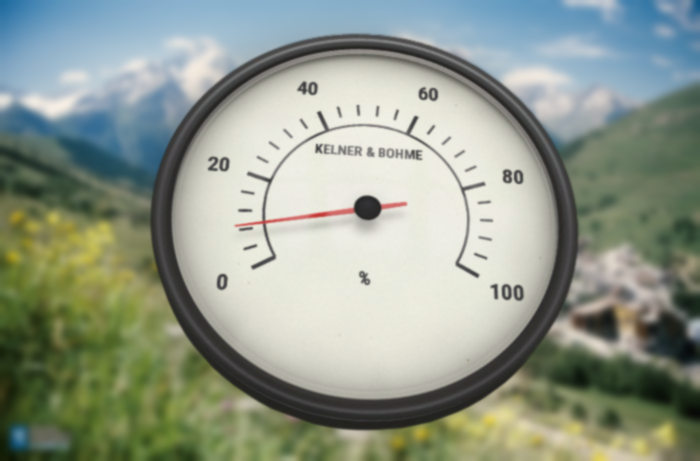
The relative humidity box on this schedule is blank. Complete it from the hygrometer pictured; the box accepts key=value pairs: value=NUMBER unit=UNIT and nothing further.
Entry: value=8 unit=%
